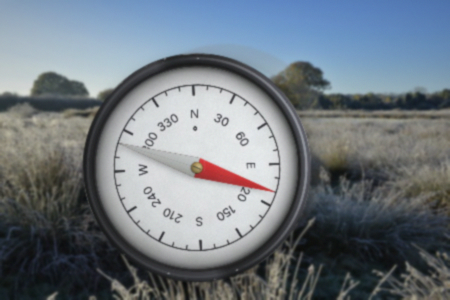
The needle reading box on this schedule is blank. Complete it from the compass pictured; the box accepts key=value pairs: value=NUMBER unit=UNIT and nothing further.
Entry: value=110 unit=°
